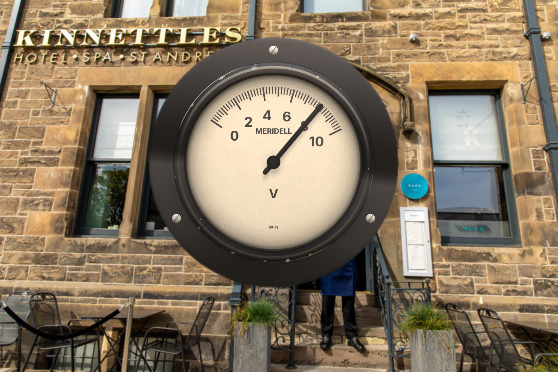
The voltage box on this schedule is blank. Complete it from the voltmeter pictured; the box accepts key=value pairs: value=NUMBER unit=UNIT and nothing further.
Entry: value=8 unit=V
